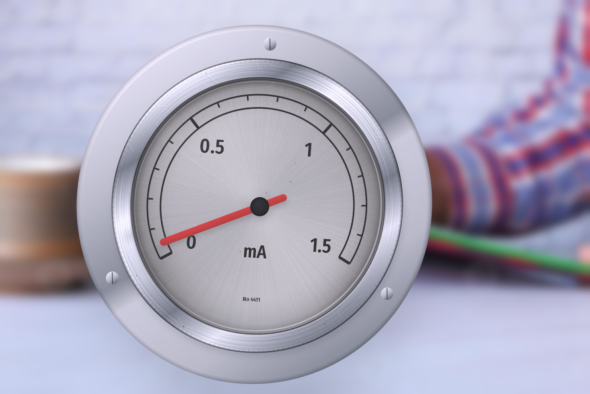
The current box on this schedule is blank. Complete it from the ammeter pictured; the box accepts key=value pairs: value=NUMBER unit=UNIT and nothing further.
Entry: value=0.05 unit=mA
